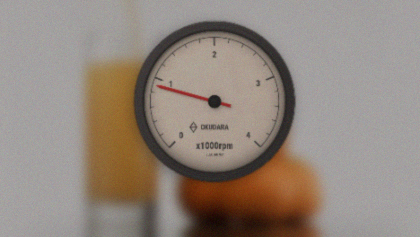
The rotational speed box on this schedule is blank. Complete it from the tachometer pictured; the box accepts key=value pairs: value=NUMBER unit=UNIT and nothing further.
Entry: value=900 unit=rpm
